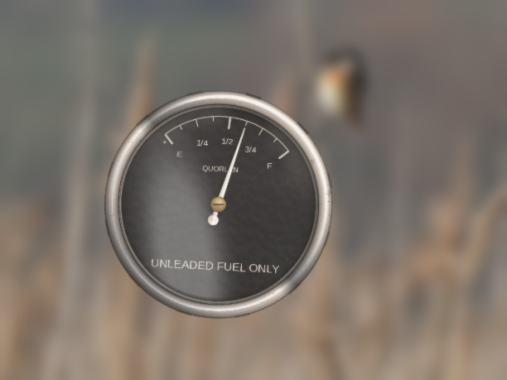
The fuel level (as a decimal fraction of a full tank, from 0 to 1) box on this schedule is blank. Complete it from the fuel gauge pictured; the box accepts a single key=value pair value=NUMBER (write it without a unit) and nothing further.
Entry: value=0.625
